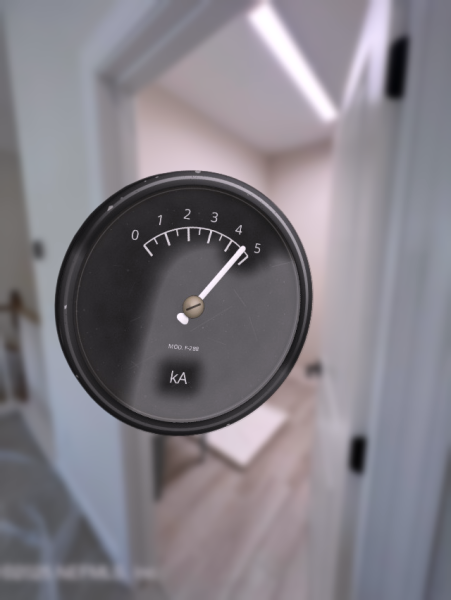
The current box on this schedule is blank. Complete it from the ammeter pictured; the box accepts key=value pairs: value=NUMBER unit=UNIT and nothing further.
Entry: value=4.5 unit=kA
